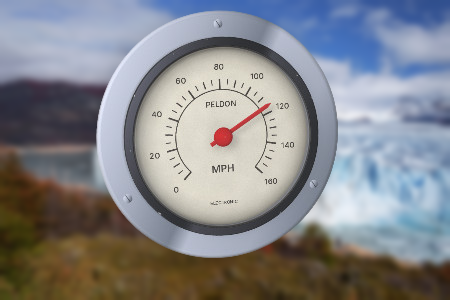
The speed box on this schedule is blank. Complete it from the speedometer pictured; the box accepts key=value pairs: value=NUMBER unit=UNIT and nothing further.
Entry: value=115 unit=mph
